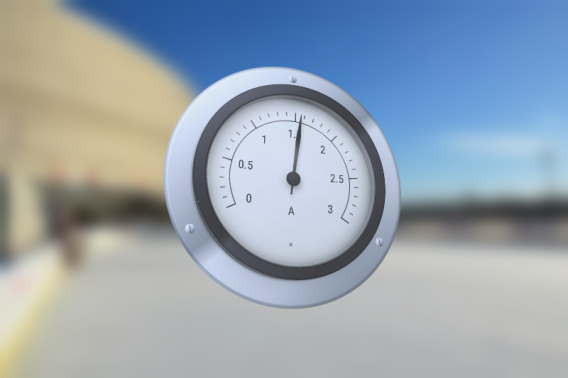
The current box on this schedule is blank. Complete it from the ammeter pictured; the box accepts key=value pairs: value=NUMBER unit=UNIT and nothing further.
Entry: value=1.55 unit=A
